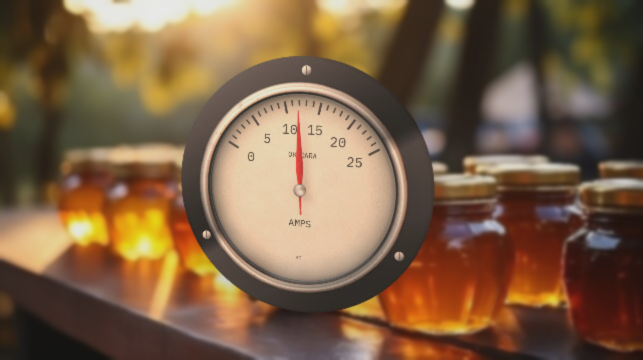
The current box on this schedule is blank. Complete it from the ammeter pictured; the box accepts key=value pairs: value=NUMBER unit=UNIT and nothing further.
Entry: value=12 unit=A
